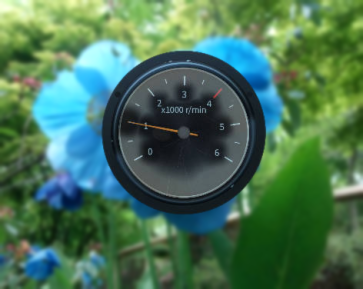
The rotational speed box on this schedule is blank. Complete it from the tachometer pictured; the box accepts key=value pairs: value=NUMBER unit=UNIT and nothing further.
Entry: value=1000 unit=rpm
